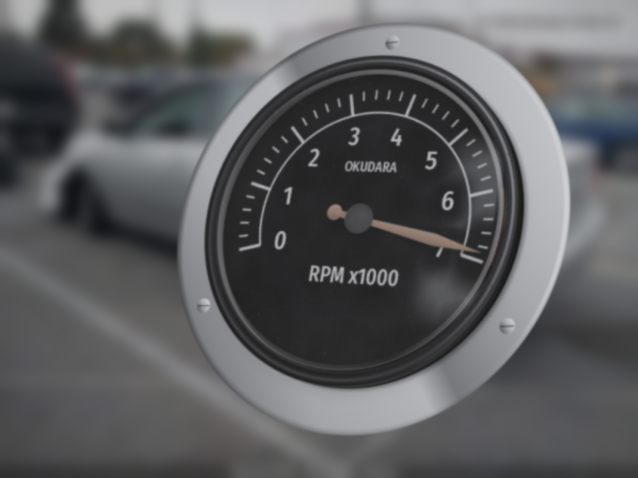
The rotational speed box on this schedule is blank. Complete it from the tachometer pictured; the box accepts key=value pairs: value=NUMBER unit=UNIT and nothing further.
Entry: value=6900 unit=rpm
